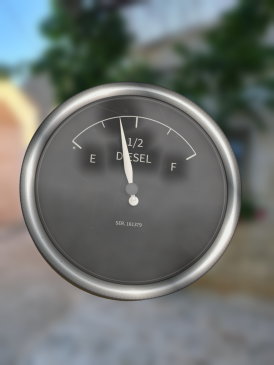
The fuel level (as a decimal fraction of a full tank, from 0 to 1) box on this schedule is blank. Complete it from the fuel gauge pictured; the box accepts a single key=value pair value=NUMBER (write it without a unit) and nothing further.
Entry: value=0.375
